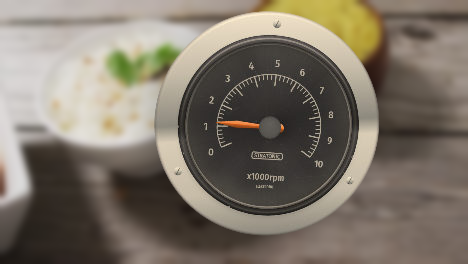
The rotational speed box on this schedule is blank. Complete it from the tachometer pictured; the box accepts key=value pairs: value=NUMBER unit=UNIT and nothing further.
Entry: value=1200 unit=rpm
